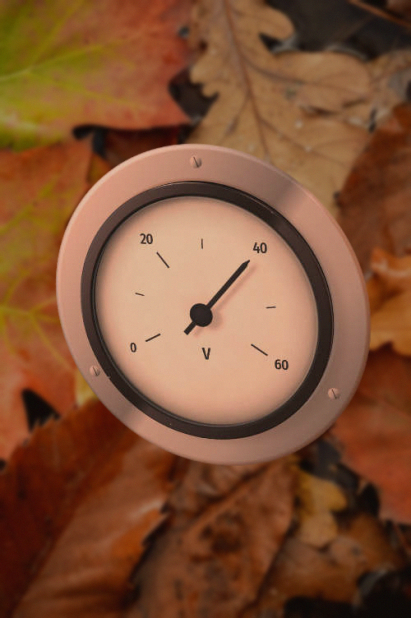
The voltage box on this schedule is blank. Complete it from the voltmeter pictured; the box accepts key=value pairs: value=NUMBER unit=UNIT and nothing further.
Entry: value=40 unit=V
